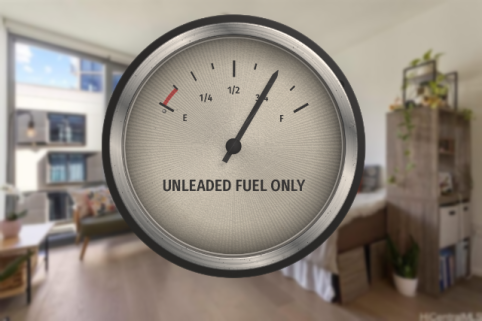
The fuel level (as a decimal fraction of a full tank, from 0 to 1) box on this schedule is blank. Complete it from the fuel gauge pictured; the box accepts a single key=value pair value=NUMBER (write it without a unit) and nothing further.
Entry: value=0.75
